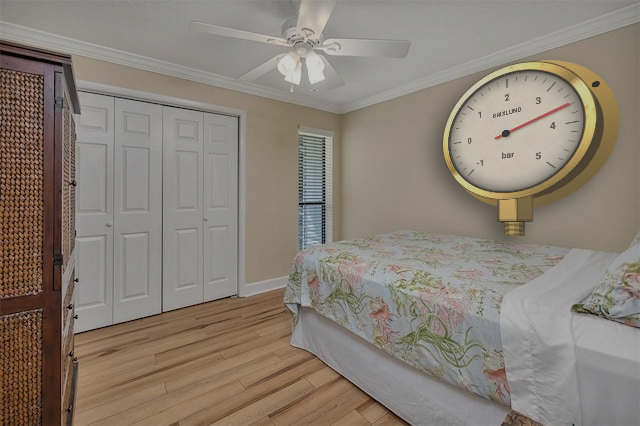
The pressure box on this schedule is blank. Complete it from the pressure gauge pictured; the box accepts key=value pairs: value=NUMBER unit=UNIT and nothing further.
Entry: value=3.6 unit=bar
